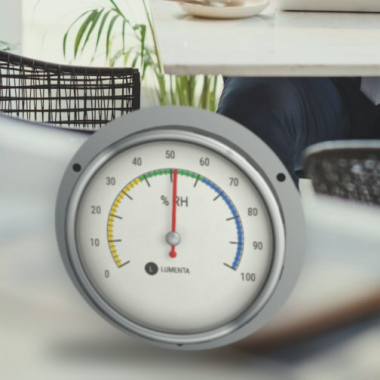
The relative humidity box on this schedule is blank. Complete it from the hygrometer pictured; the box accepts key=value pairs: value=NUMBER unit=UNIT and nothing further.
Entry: value=52 unit=%
